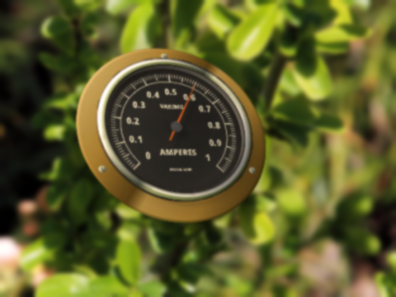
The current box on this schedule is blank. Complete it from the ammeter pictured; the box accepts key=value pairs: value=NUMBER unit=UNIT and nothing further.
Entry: value=0.6 unit=A
